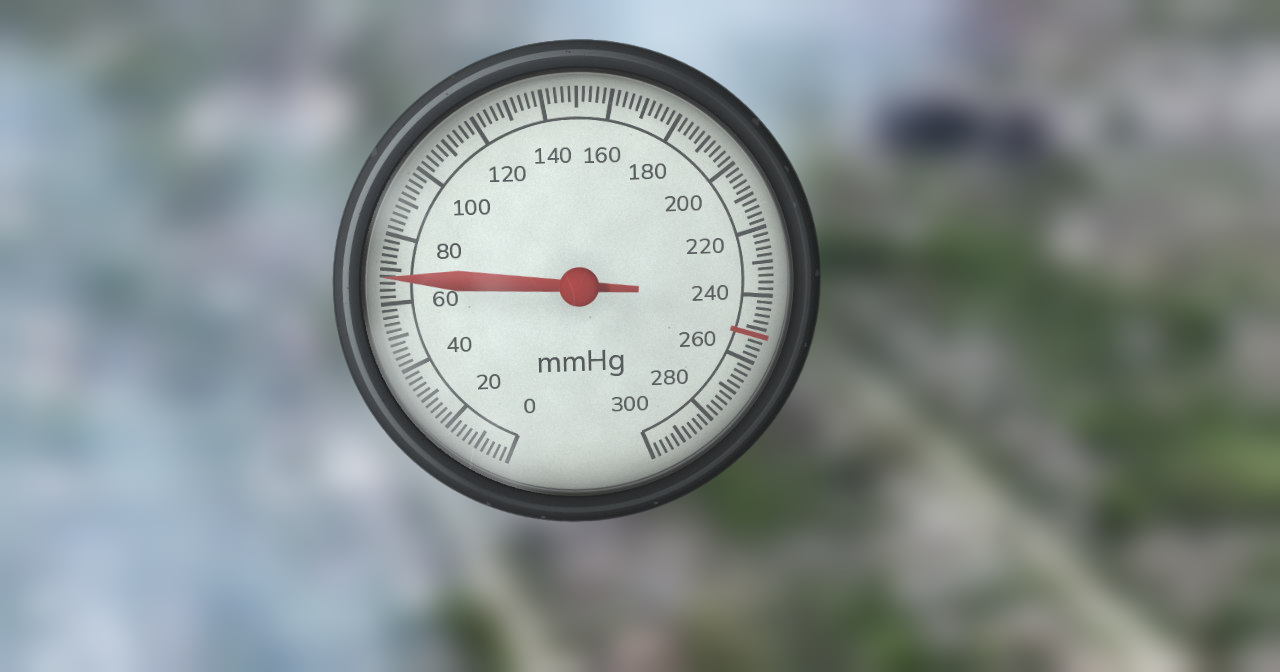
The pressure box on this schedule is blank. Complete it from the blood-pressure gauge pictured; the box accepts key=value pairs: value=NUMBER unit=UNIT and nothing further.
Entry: value=68 unit=mmHg
